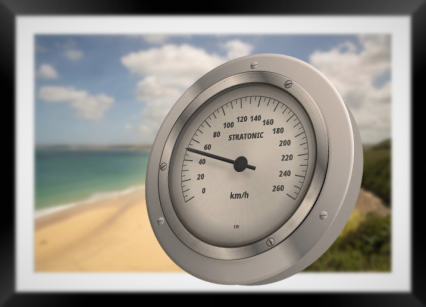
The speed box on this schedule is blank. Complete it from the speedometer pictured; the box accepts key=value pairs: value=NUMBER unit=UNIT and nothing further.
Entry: value=50 unit=km/h
